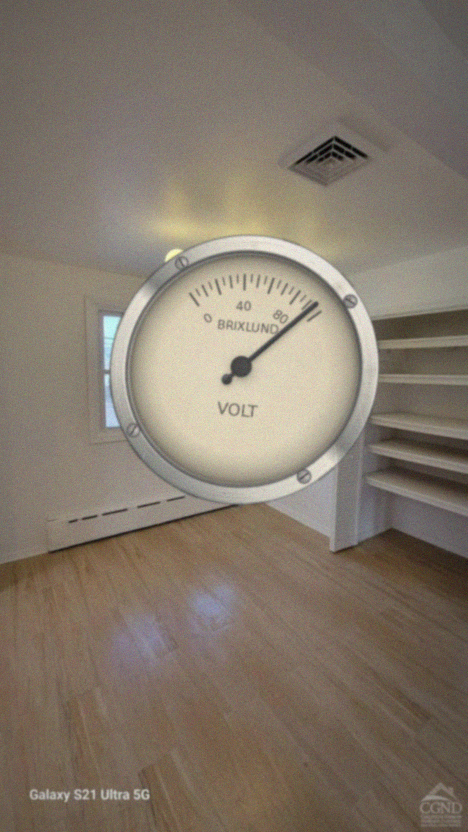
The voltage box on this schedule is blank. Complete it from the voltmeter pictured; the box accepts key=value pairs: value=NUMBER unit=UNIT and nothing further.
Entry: value=95 unit=V
